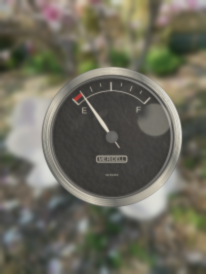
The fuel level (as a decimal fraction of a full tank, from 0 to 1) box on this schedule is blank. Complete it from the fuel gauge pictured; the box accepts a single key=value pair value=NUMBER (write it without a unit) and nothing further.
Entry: value=0.125
